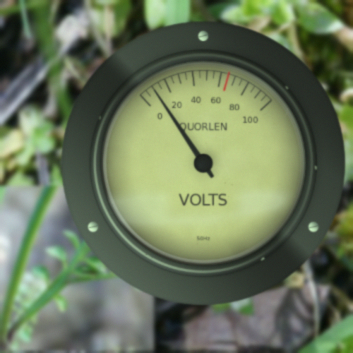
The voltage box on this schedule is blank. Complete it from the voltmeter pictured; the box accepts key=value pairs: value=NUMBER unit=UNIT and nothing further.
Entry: value=10 unit=V
